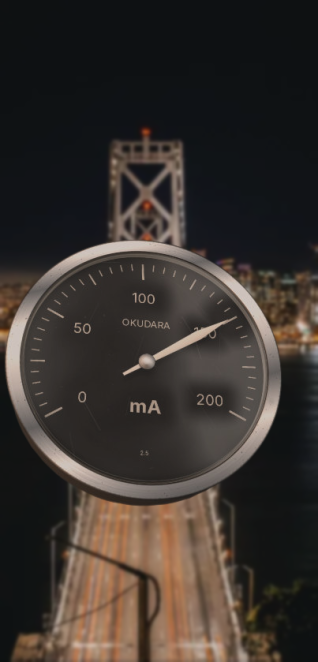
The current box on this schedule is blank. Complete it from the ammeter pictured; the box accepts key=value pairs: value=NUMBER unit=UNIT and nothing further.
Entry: value=150 unit=mA
